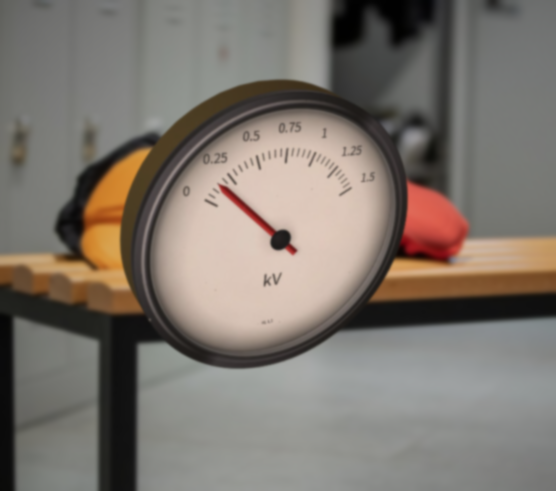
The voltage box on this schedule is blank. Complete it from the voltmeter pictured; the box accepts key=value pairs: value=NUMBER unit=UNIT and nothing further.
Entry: value=0.15 unit=kV
